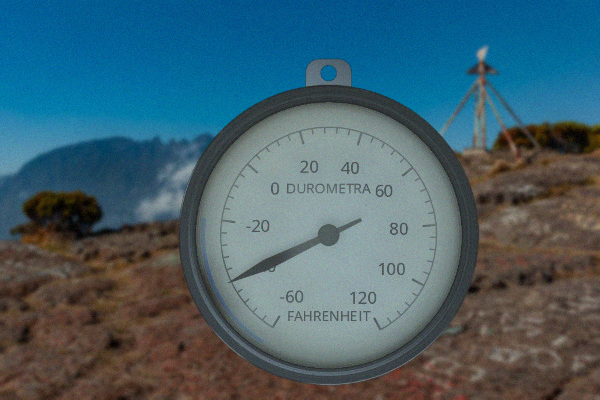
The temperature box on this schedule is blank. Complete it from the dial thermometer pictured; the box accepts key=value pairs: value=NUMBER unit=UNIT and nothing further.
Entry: value=-40 unit=°F
